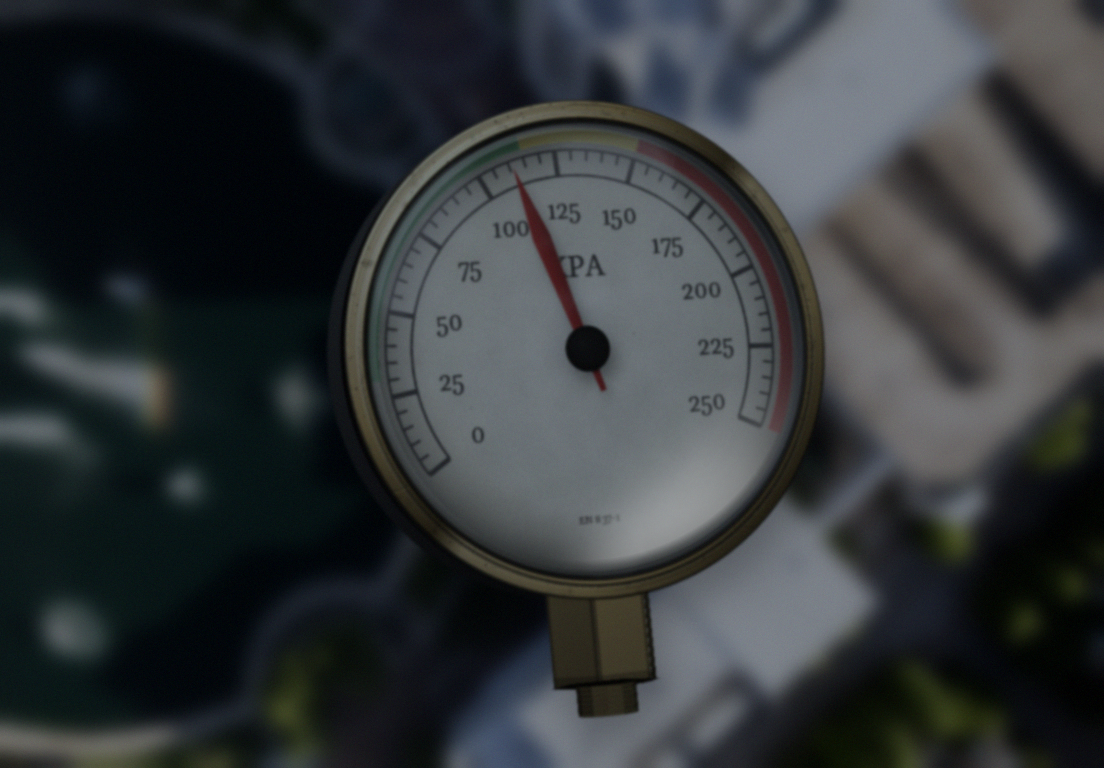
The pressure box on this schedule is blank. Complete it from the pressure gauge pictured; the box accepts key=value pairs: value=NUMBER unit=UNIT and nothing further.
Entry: value=110 unit=kPa
